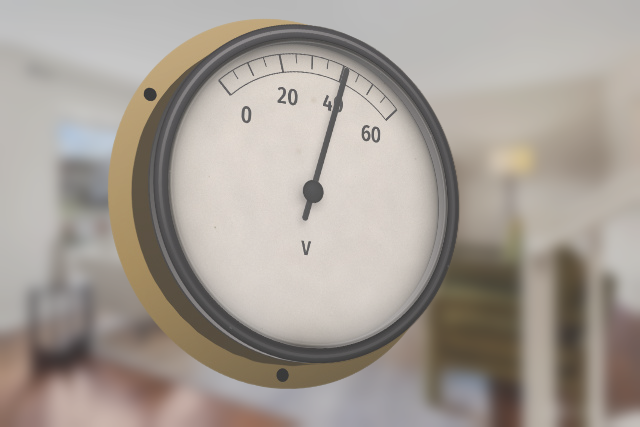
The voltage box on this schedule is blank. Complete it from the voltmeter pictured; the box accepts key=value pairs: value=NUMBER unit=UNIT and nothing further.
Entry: value=40 unit=V
